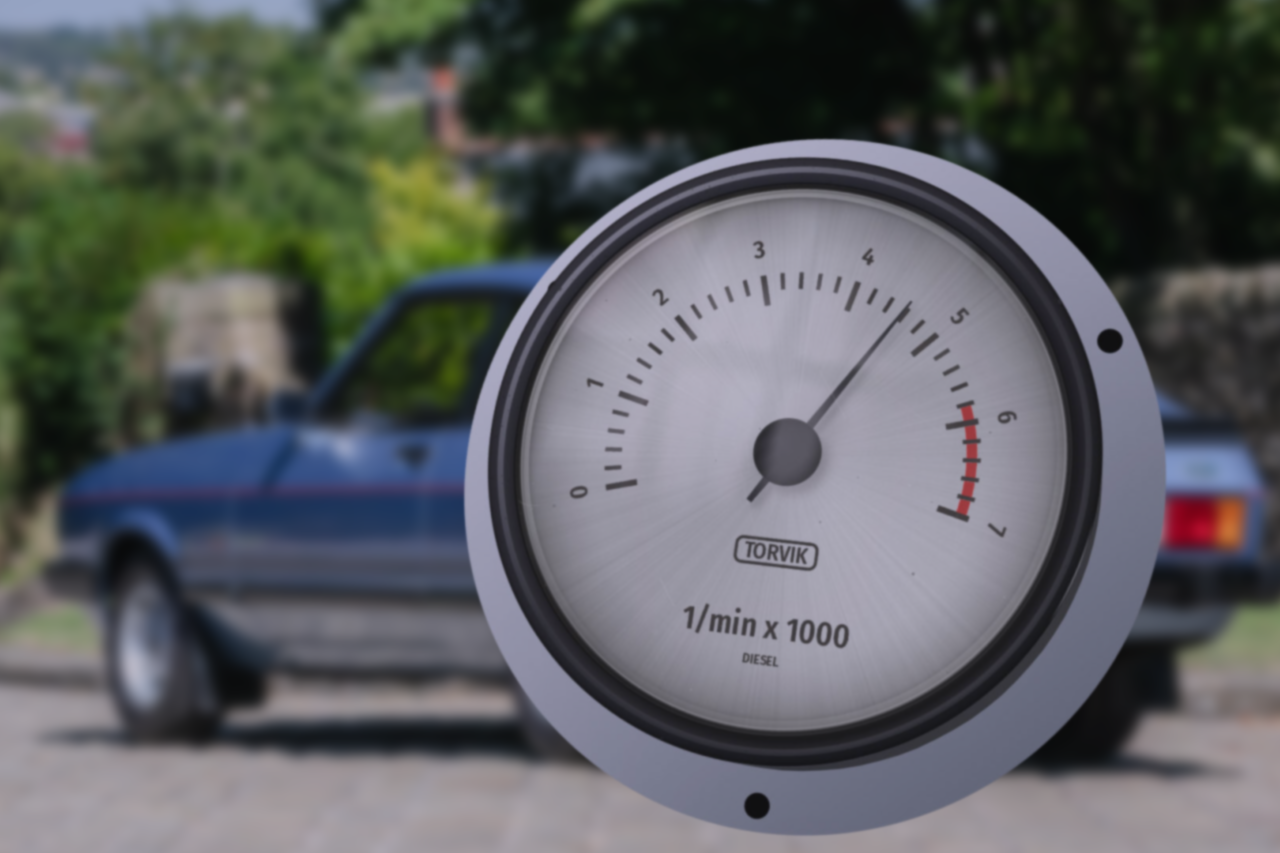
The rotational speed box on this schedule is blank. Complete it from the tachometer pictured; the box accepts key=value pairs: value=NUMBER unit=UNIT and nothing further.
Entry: value=4600 unit=rpm
